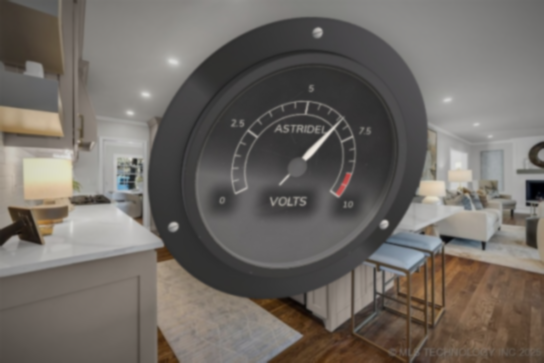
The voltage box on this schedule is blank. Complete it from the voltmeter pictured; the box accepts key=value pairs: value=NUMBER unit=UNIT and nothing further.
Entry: value=6.5 unit=V
